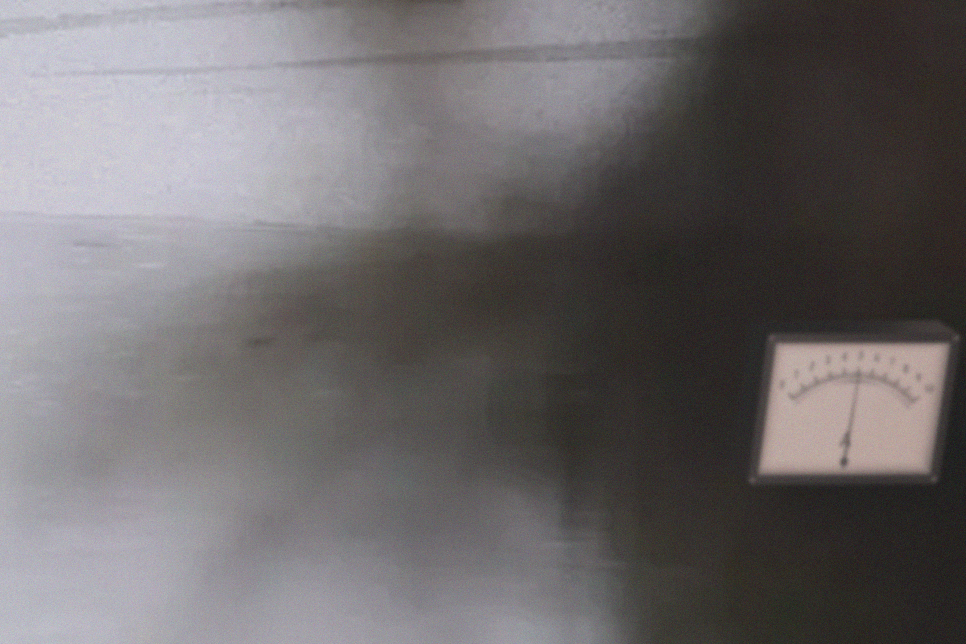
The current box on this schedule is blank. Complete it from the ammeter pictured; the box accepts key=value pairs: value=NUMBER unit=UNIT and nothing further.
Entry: value=5 unit=A
